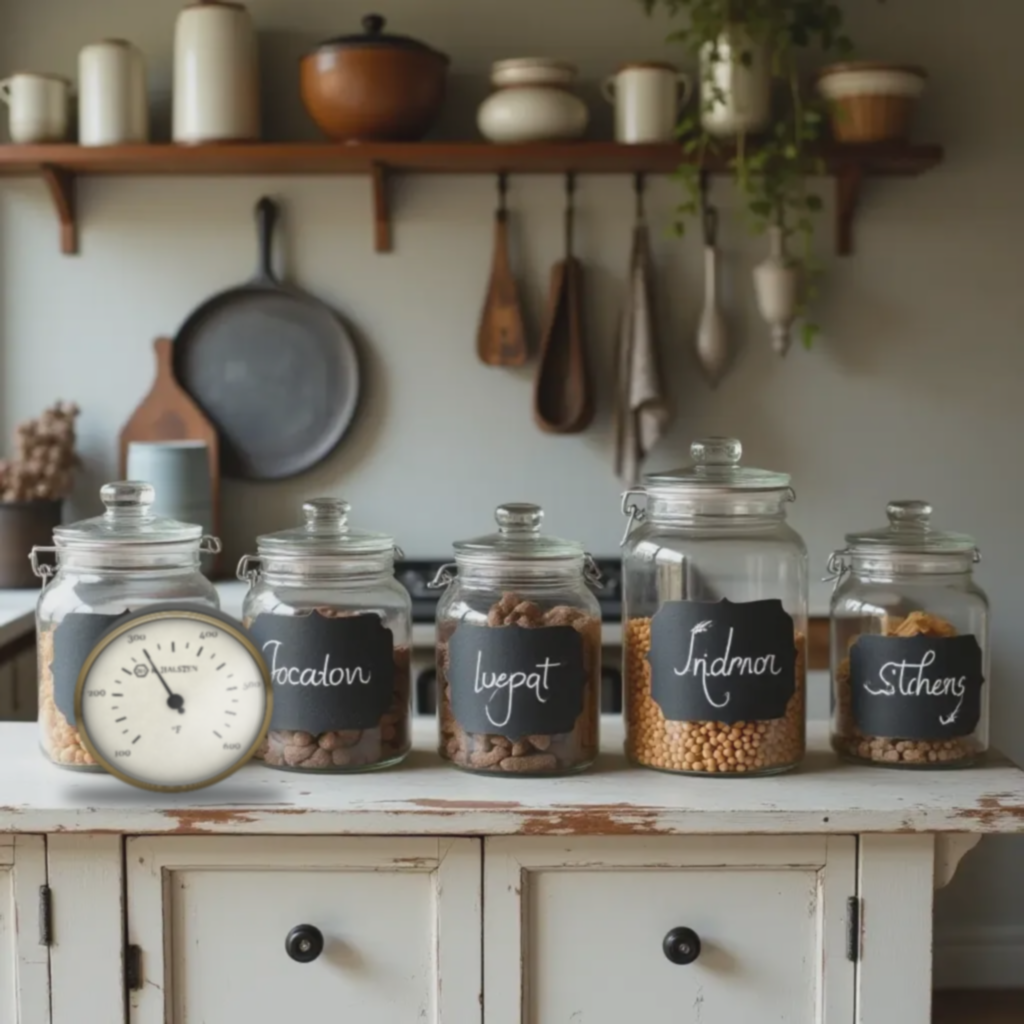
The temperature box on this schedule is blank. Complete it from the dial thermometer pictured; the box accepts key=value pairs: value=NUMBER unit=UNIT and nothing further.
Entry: value=300 unit=°F
